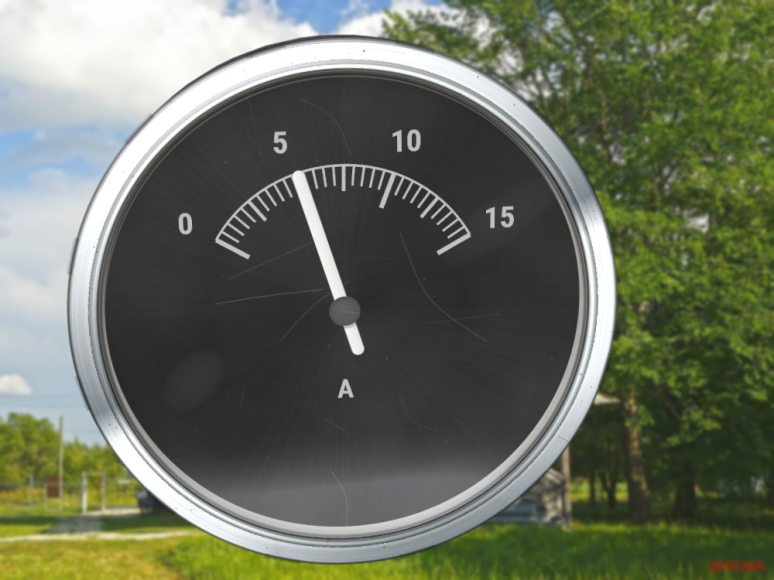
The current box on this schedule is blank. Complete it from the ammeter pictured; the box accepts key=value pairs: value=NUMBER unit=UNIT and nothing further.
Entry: value=5.25 unit=A
